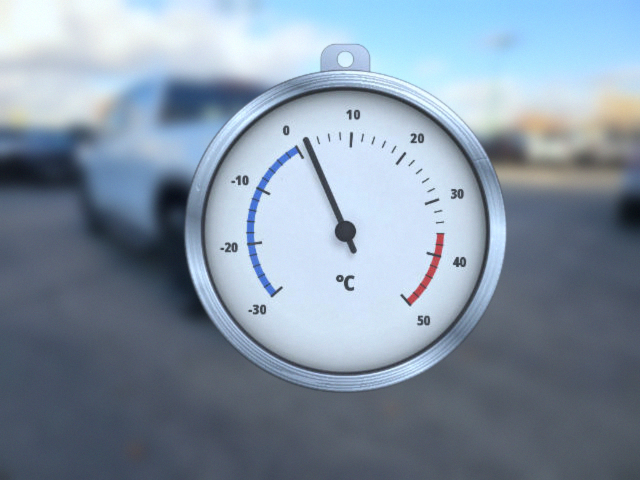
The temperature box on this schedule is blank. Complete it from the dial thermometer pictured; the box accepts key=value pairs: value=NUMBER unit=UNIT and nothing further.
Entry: value=2 unit=°C
